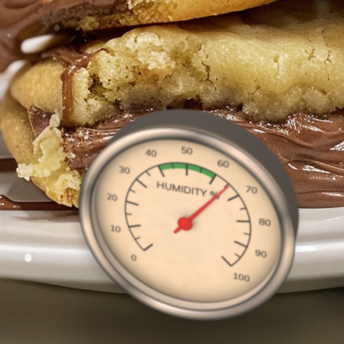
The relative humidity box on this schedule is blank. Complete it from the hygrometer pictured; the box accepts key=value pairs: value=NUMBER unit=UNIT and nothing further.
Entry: value=65 unit=%
